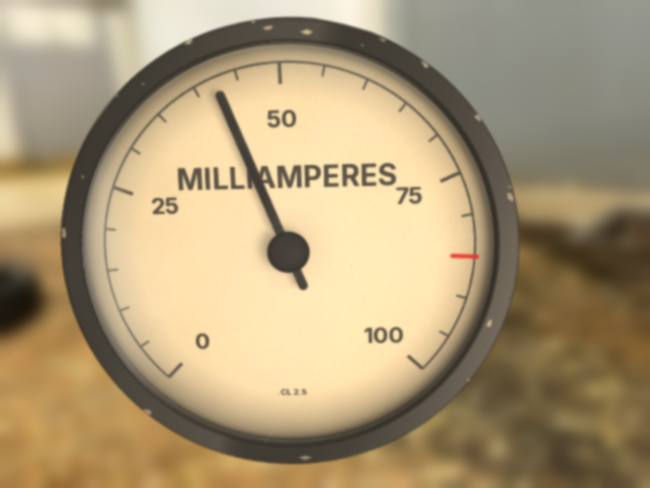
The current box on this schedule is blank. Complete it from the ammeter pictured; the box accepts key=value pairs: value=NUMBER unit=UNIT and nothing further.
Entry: value=42.5 unit=mA
